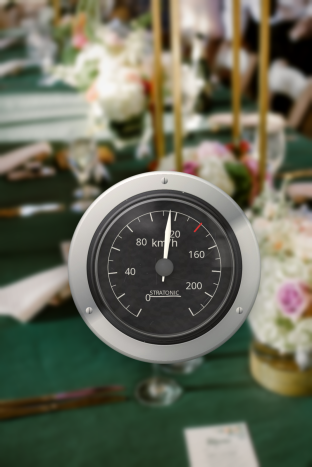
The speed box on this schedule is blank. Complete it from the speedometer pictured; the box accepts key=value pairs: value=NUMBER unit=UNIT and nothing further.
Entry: value=115 unit=km/h
